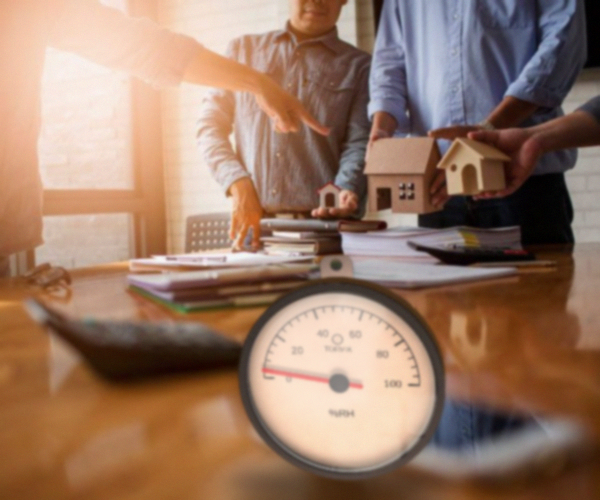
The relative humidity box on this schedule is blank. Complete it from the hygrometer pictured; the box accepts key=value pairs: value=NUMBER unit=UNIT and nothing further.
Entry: value=4 unit=%
